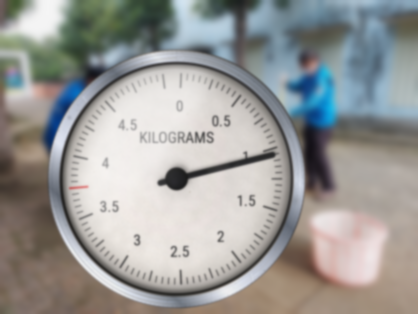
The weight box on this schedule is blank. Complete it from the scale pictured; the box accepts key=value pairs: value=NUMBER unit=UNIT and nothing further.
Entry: value=1.05 unit=kg
